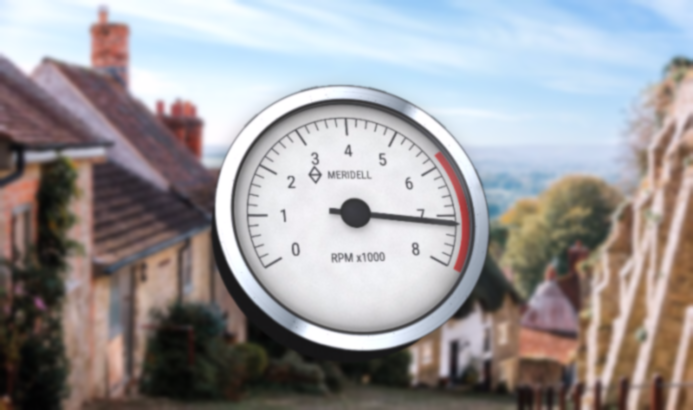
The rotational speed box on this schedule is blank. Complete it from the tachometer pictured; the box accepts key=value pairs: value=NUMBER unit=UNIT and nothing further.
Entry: value=7200 unit=rpm
